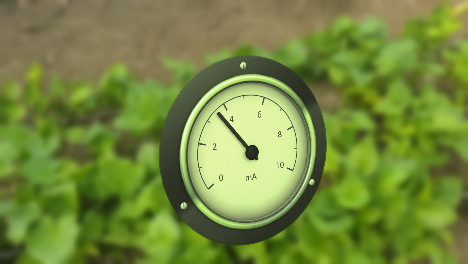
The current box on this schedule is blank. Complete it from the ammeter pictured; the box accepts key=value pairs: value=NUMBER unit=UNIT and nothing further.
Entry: value=3.5 unit=mA
